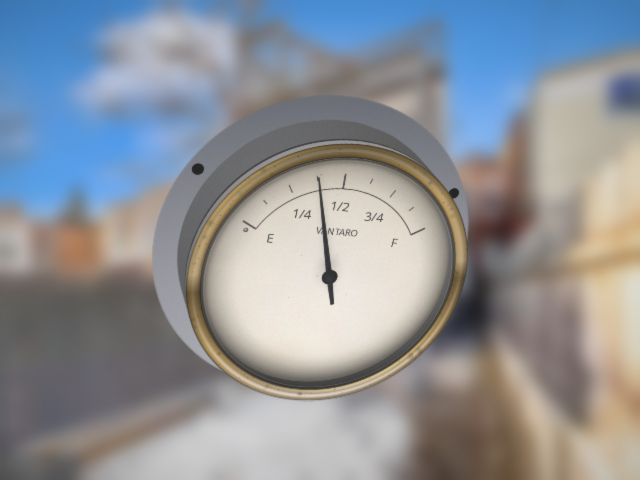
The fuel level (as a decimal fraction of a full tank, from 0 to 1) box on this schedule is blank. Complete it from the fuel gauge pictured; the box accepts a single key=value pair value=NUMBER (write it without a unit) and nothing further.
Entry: value=0.375
